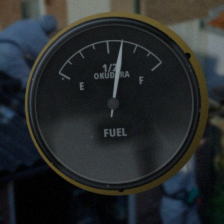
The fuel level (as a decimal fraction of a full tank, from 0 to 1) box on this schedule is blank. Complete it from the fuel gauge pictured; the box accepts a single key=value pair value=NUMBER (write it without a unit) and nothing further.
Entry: value=0.625
